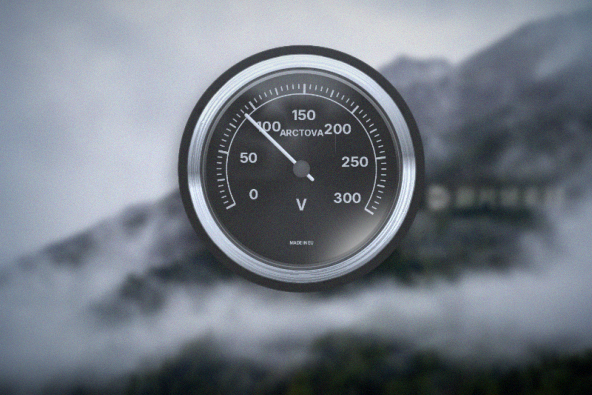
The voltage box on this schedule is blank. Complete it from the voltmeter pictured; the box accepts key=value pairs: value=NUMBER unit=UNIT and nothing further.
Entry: value=90 unit=V
